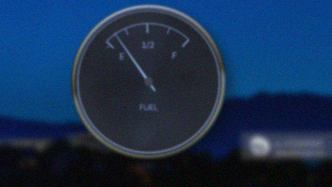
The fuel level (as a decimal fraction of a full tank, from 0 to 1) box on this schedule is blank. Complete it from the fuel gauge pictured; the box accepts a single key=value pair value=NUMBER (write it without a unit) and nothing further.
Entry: value=0.125
